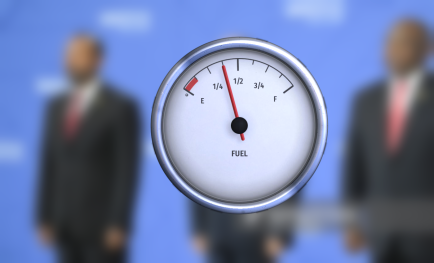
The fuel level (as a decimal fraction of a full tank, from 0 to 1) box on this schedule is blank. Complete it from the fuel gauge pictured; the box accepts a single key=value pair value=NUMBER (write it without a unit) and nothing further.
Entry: value=0.375
